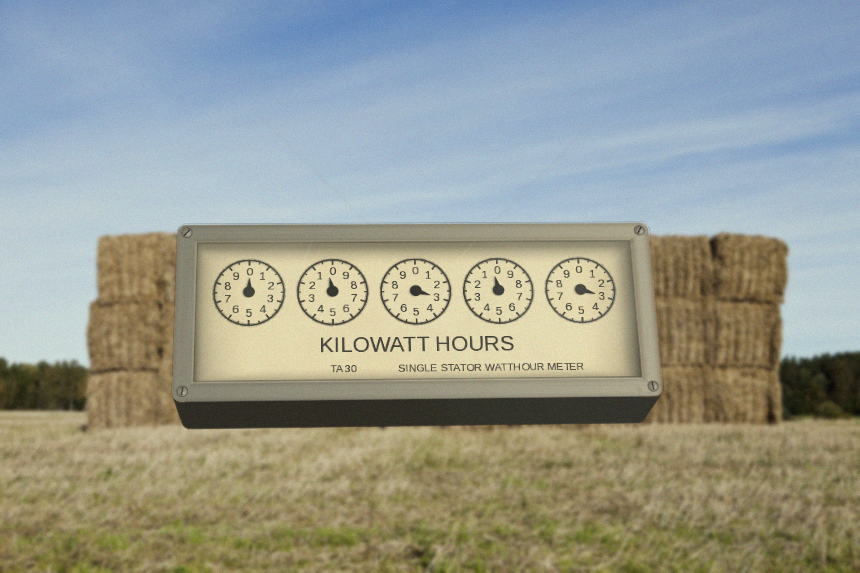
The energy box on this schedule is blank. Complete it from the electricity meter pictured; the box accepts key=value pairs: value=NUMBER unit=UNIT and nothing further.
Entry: value=303 unit=kWh
